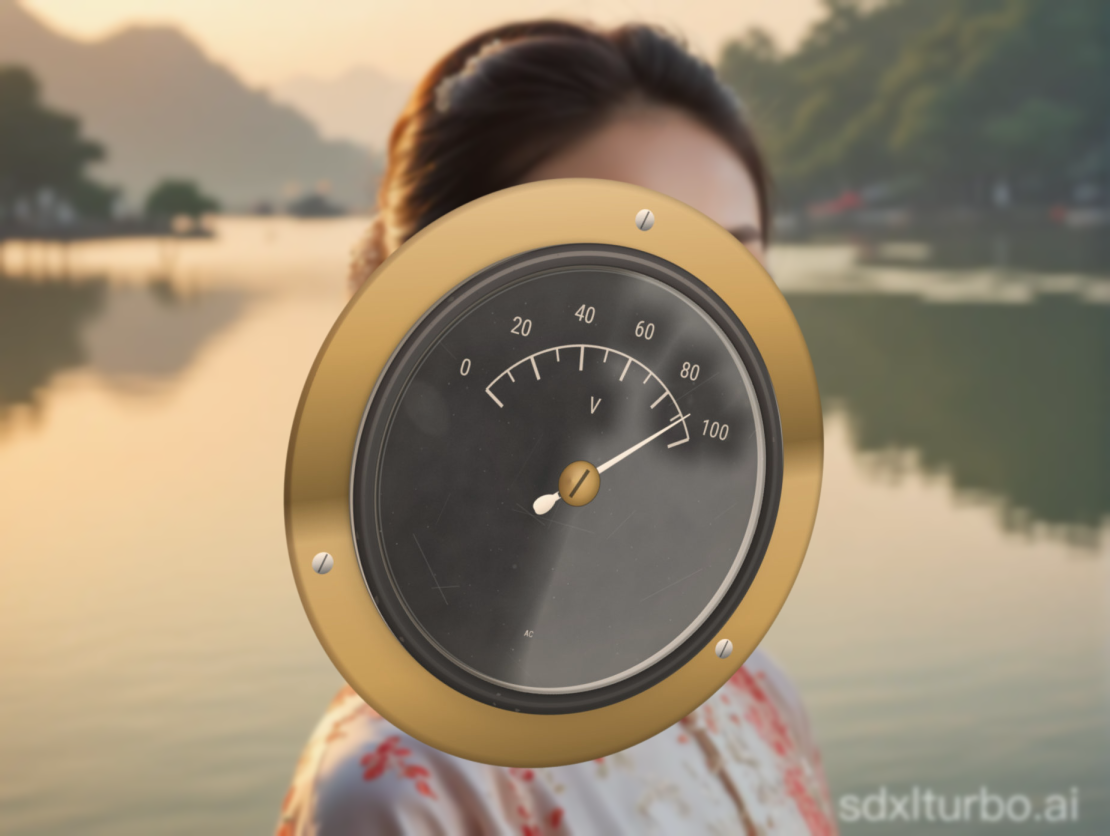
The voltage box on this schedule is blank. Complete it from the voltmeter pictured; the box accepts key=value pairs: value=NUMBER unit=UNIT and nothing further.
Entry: value=90 unit=V
